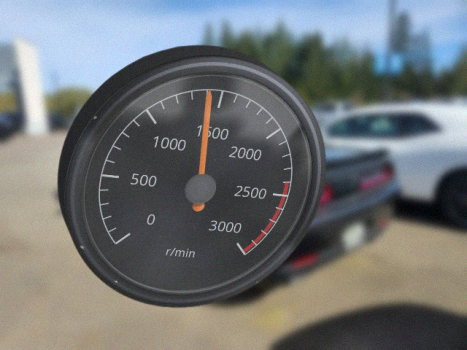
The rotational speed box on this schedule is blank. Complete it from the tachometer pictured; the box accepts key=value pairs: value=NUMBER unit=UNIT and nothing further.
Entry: value=1400 unit=rpm
